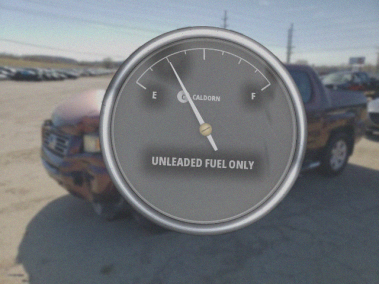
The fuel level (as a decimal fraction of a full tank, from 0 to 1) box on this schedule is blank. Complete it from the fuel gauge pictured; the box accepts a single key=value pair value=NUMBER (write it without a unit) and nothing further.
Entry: value=0.25
